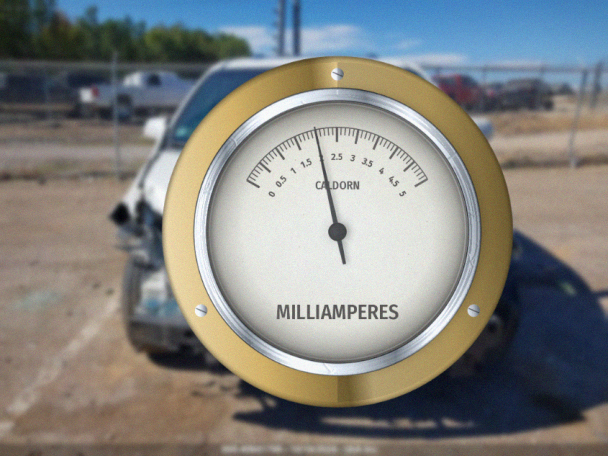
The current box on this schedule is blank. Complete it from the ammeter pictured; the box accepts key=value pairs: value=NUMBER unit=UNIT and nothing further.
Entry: value=2 unit=mA
